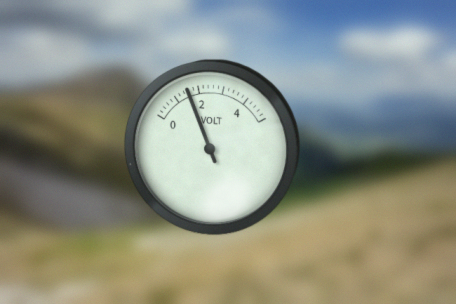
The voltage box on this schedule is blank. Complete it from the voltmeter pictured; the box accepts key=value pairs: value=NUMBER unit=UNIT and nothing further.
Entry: value=1.6 unit=V
